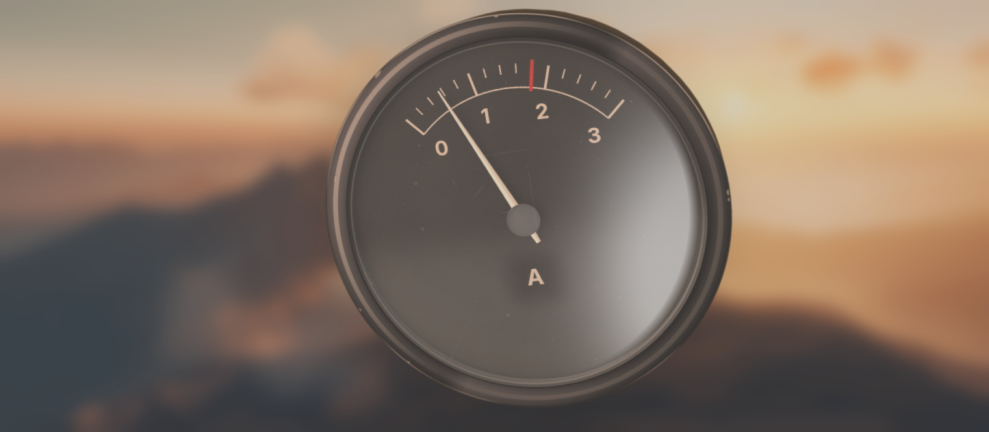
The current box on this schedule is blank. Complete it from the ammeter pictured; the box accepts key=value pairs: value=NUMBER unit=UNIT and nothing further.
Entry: value=0.6 unit=A
